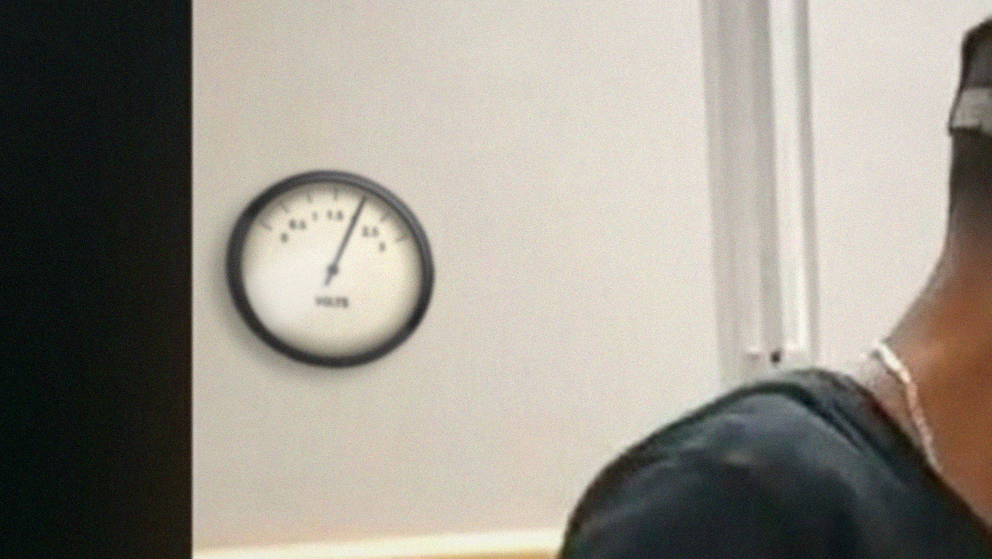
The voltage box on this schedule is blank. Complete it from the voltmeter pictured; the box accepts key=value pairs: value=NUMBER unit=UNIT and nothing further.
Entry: value=2 unit=V
